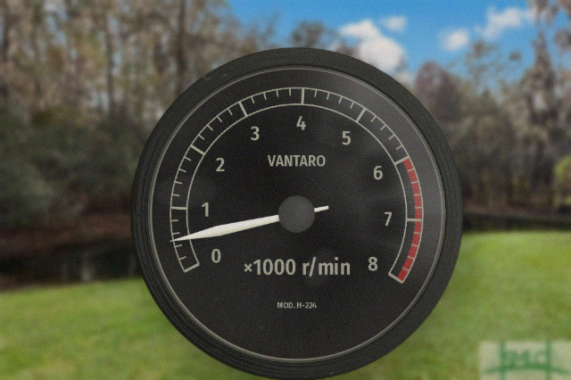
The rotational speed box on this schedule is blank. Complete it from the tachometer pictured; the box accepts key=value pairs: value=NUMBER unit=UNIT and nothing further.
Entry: value=500 unit=rpm
